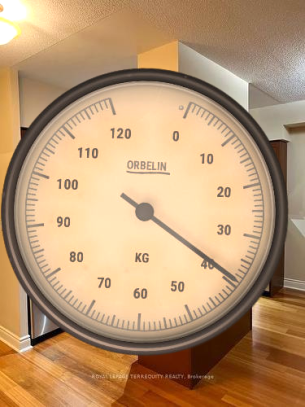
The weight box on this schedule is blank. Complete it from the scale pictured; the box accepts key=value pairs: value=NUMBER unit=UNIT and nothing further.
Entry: value=39 unit=kg
